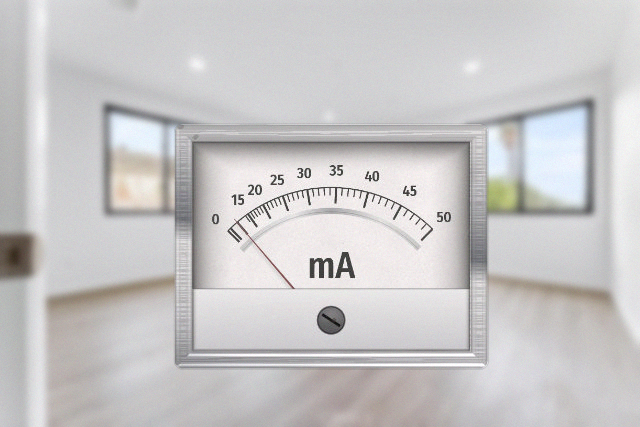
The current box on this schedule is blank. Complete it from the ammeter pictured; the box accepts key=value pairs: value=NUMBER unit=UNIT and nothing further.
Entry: value=10 unit=mA
